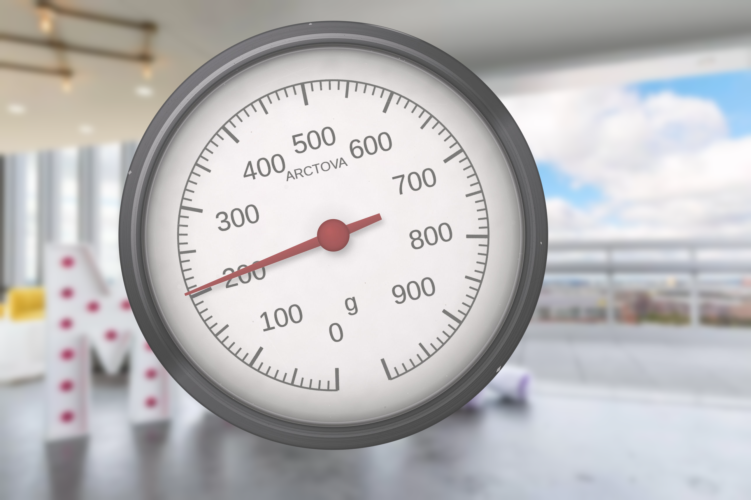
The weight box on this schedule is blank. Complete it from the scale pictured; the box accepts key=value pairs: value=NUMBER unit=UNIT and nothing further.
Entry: value=205 unit=g
